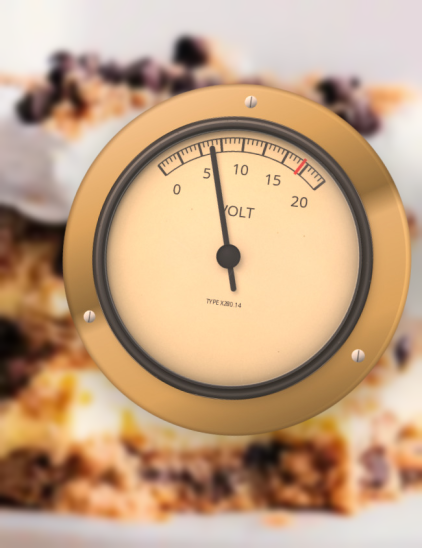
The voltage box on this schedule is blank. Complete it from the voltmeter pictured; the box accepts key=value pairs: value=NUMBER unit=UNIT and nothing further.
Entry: value=6.5 unit=V
